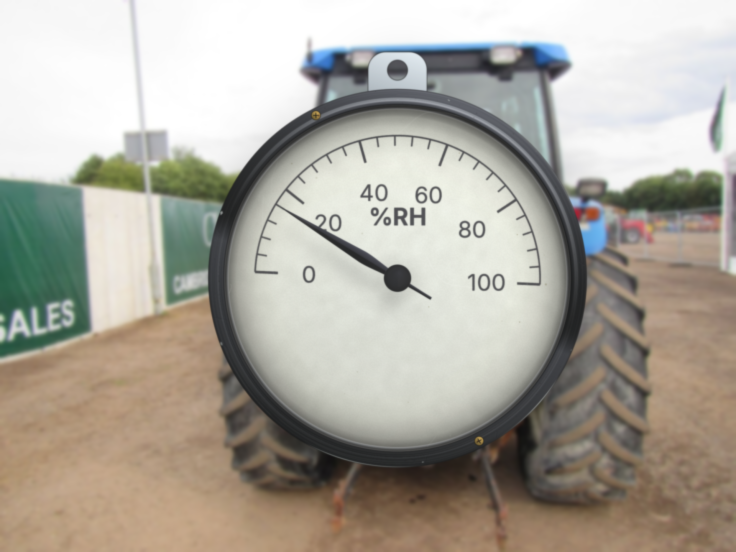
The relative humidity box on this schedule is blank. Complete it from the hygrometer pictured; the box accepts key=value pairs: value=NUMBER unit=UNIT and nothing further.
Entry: value=16 unit=%
